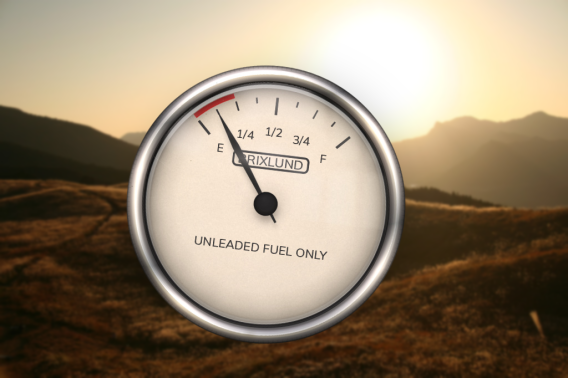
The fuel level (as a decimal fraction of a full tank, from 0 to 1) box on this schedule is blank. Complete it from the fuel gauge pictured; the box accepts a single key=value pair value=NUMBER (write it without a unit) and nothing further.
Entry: value=0.125
